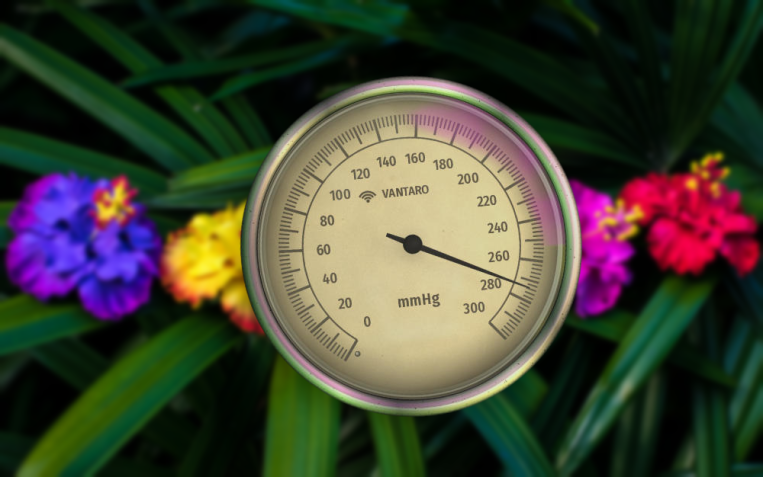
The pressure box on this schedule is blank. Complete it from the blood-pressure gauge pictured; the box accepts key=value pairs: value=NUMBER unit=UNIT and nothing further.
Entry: value=274 unit=mmHg
